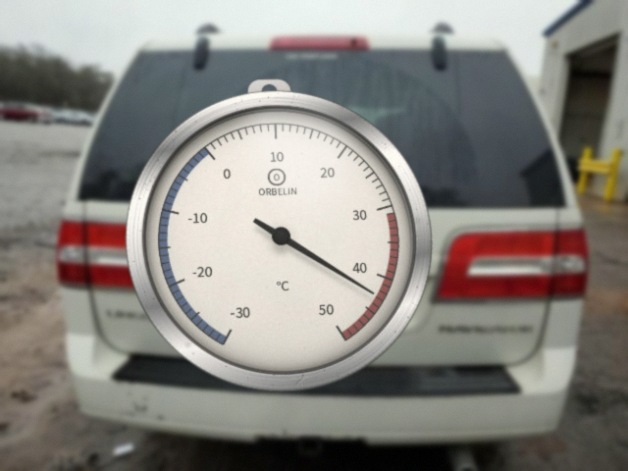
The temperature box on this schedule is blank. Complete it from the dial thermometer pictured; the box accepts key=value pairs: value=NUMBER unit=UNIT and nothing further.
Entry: value=43 unit=°C
